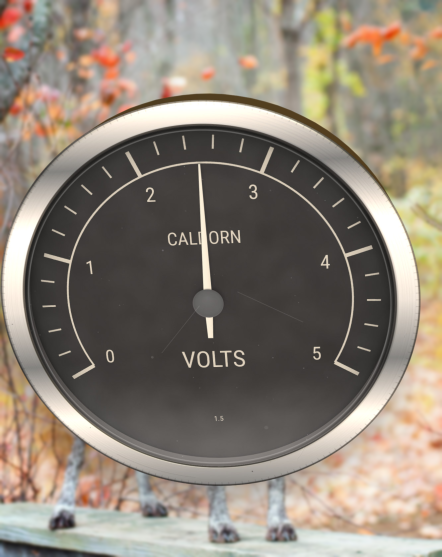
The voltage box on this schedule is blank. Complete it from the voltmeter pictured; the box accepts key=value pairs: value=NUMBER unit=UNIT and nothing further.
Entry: value=2.5 unit=V
